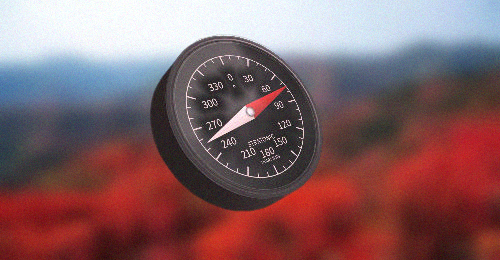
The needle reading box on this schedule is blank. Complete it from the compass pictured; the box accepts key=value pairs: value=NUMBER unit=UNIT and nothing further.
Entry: value=75 unit=°
